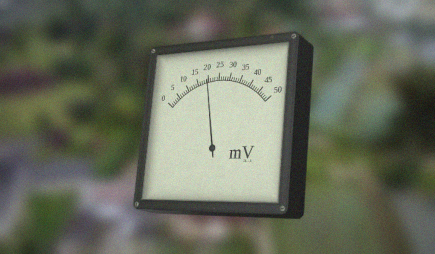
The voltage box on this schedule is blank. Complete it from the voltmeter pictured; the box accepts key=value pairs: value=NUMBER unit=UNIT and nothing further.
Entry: value=20 unit=mV
